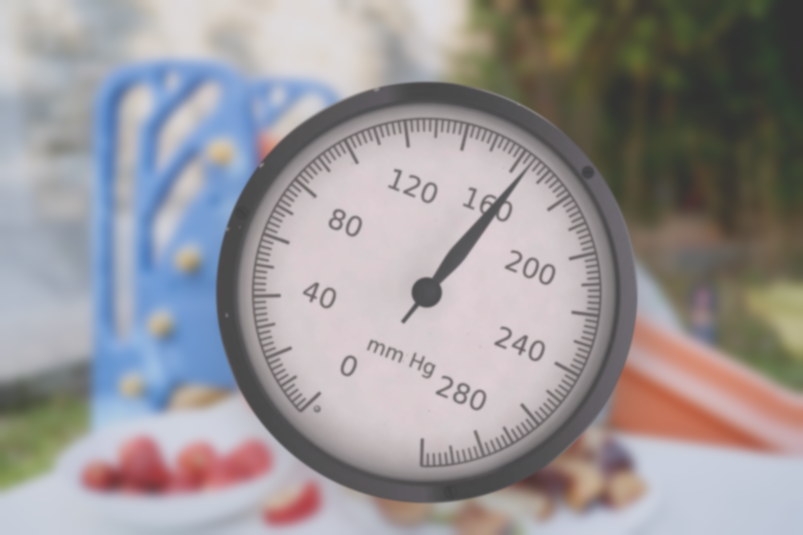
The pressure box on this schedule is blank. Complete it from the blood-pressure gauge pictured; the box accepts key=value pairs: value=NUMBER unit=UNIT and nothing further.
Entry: value=164 unit=mmHg
